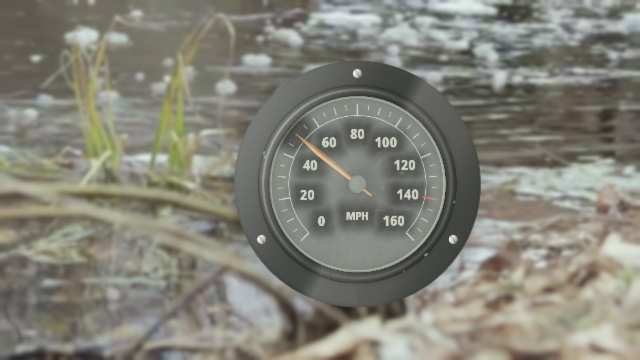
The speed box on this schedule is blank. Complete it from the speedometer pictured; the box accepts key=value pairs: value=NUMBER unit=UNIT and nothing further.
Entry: value=50 unit=mph
